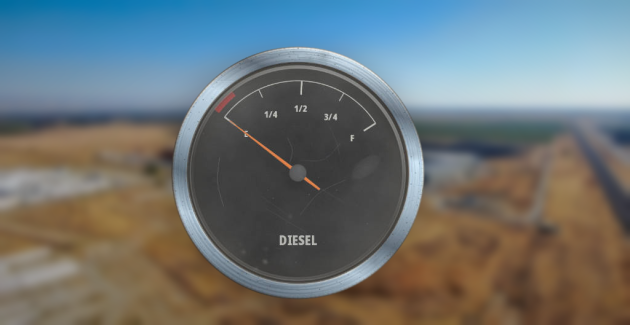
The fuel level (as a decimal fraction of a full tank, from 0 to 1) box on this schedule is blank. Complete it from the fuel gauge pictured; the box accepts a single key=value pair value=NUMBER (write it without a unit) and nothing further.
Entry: value=0
